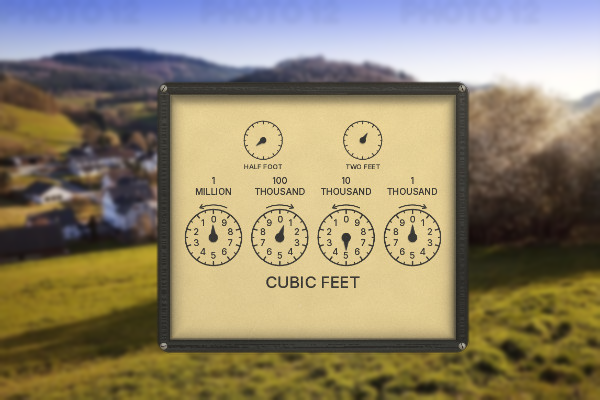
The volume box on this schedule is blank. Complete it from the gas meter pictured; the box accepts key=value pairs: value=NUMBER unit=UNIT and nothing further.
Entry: value=5000 unit=ft³
